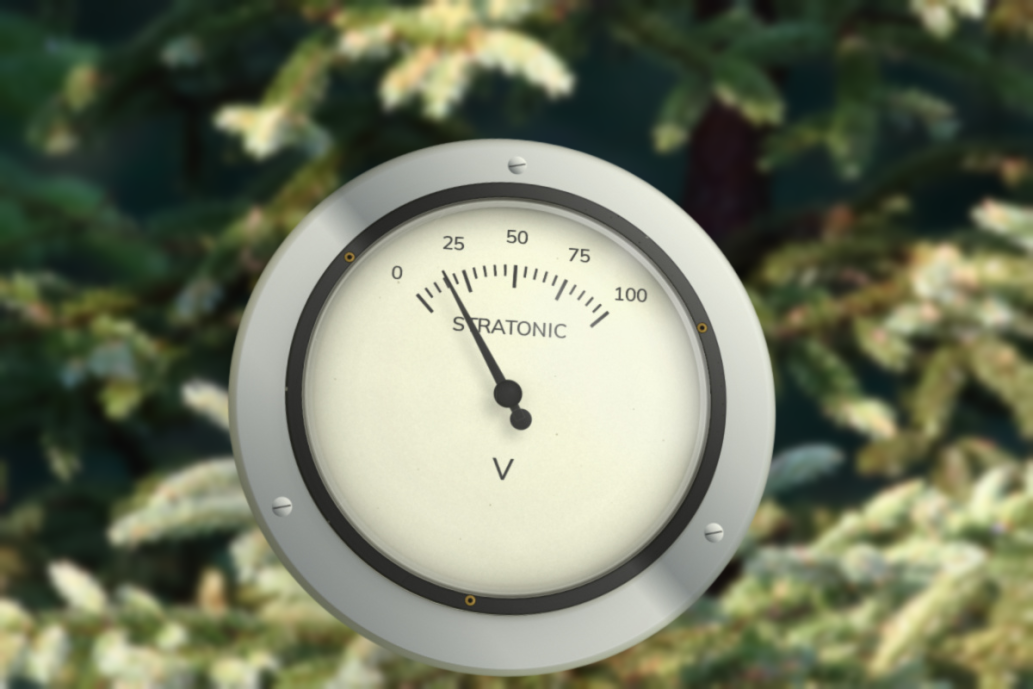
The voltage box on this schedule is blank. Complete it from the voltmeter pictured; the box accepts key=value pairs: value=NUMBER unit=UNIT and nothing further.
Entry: value=15 unit=V
